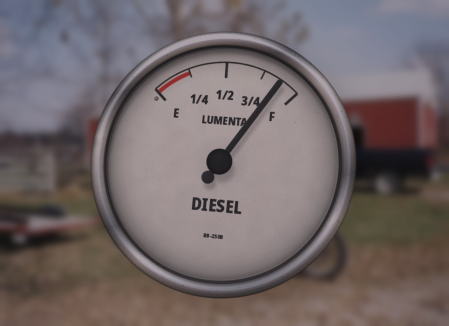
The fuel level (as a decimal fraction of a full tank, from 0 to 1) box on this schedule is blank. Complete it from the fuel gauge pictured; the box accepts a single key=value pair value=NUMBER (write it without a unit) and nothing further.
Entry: value=0.875
